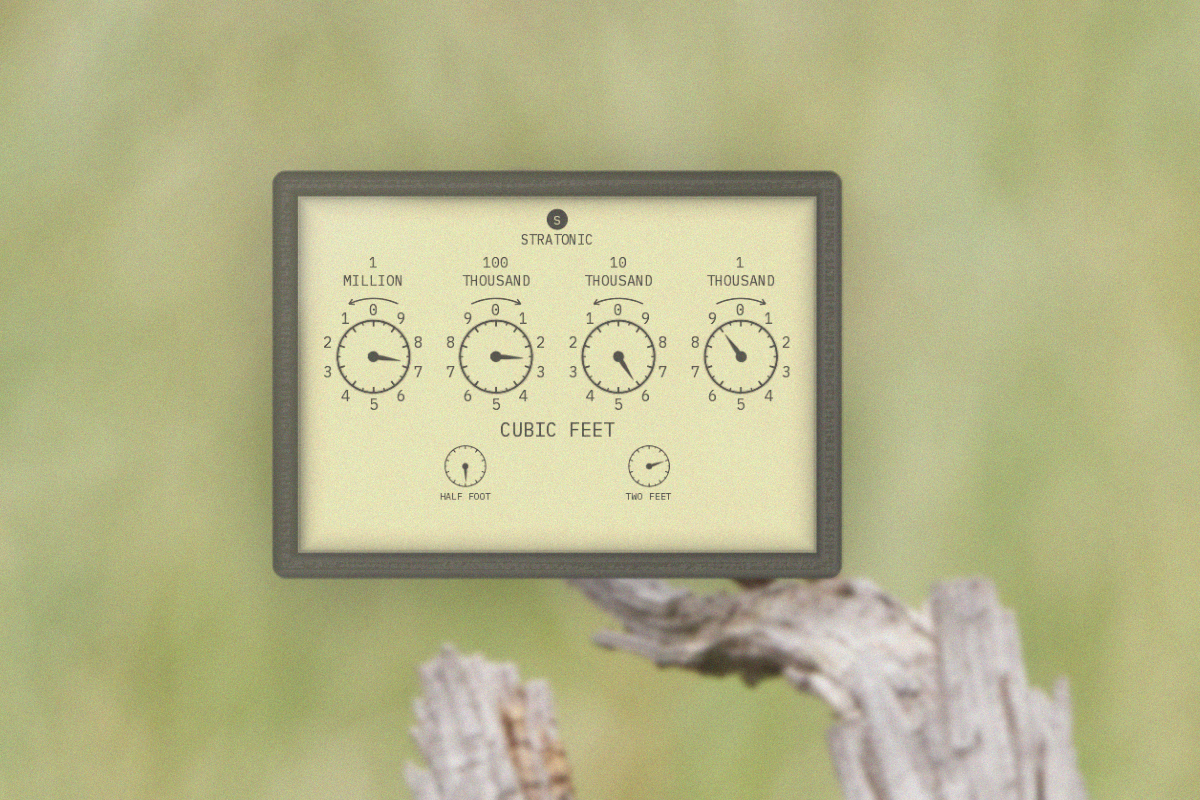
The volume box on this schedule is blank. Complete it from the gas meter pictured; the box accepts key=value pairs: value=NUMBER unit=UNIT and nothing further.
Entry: value=725900 unit=ft³
